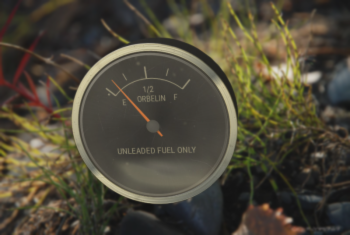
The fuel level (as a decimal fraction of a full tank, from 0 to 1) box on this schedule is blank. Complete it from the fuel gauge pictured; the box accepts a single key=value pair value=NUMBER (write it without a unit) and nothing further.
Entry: value=0.125
